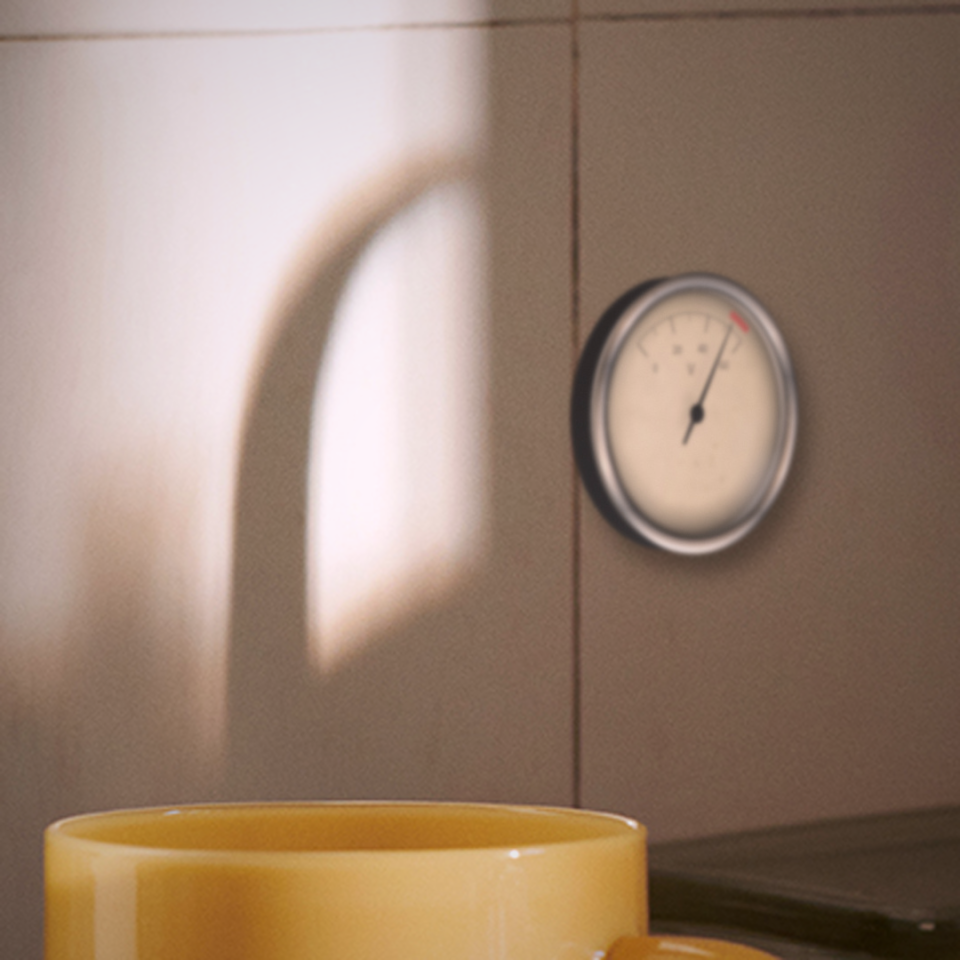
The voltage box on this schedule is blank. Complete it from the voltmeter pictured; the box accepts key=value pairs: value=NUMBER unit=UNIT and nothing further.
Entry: value=50 unit=V
